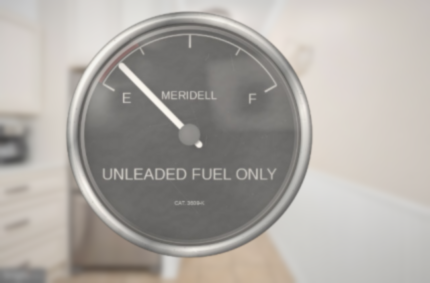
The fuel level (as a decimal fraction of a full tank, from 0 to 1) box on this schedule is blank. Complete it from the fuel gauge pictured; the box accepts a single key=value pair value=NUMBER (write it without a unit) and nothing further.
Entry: value=0.125
